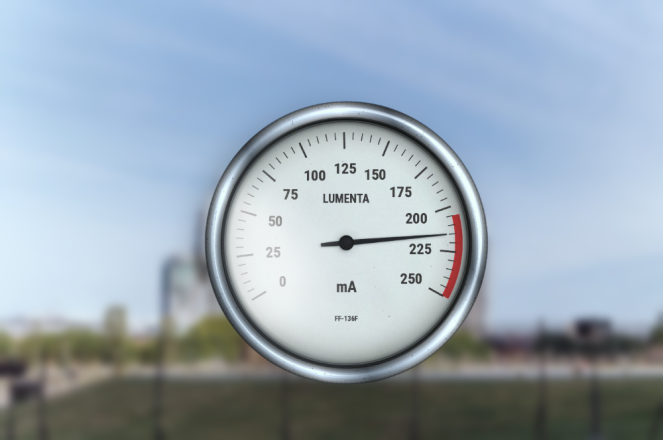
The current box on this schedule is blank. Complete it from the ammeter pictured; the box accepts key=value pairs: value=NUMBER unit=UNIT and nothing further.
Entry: value=215 unit=mA
